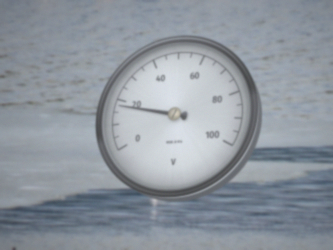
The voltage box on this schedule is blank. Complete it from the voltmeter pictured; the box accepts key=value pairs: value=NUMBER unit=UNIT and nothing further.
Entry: value=17.5 unit=V
